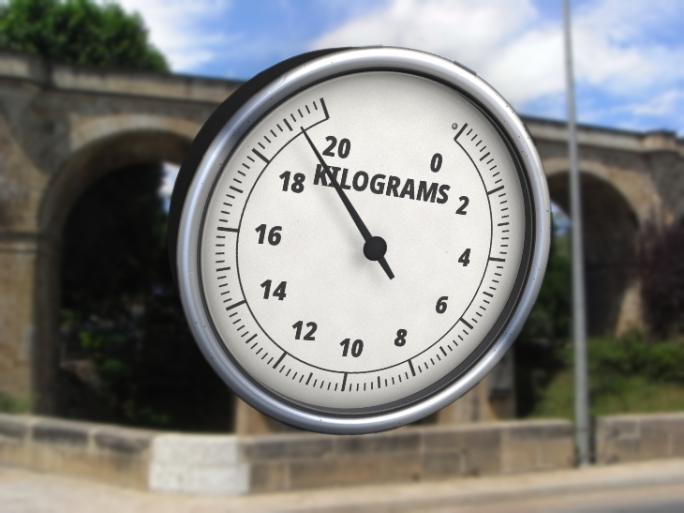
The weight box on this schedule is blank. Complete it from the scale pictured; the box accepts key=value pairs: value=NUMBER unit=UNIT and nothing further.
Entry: value=19.2 unit=kg
